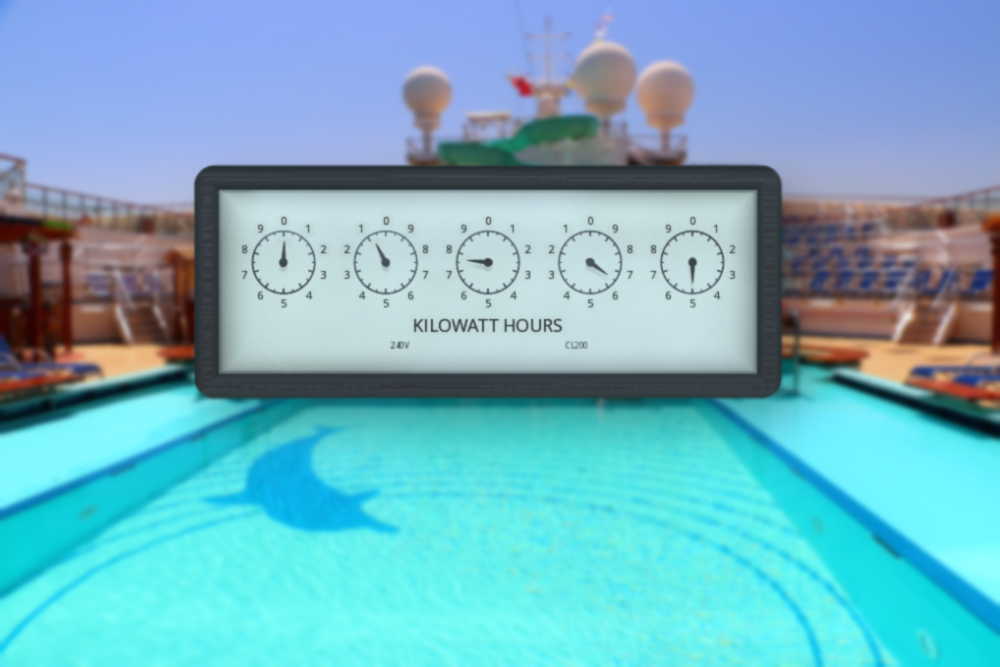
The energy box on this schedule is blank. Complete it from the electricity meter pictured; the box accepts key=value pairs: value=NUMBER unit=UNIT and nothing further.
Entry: value=765 unit=kWh
